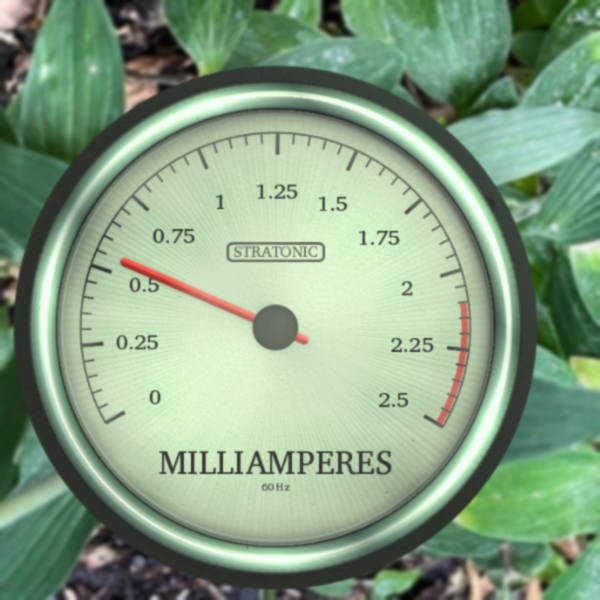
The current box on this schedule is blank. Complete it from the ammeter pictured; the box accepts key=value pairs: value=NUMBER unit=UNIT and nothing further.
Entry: value=0.55 unit=mA
